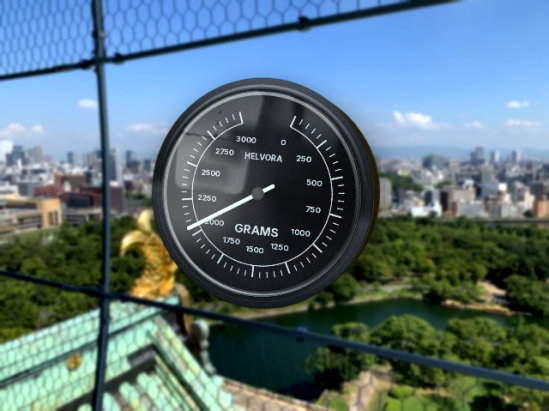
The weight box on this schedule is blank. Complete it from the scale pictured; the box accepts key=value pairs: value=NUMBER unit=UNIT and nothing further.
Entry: value=2050 unit=g
